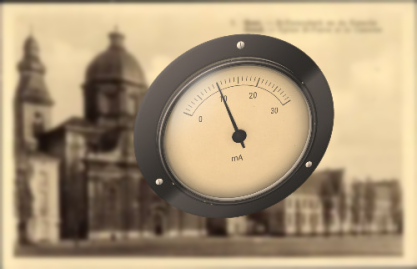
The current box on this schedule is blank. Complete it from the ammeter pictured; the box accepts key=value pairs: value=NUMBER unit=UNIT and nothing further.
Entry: value=10 unit=mA
